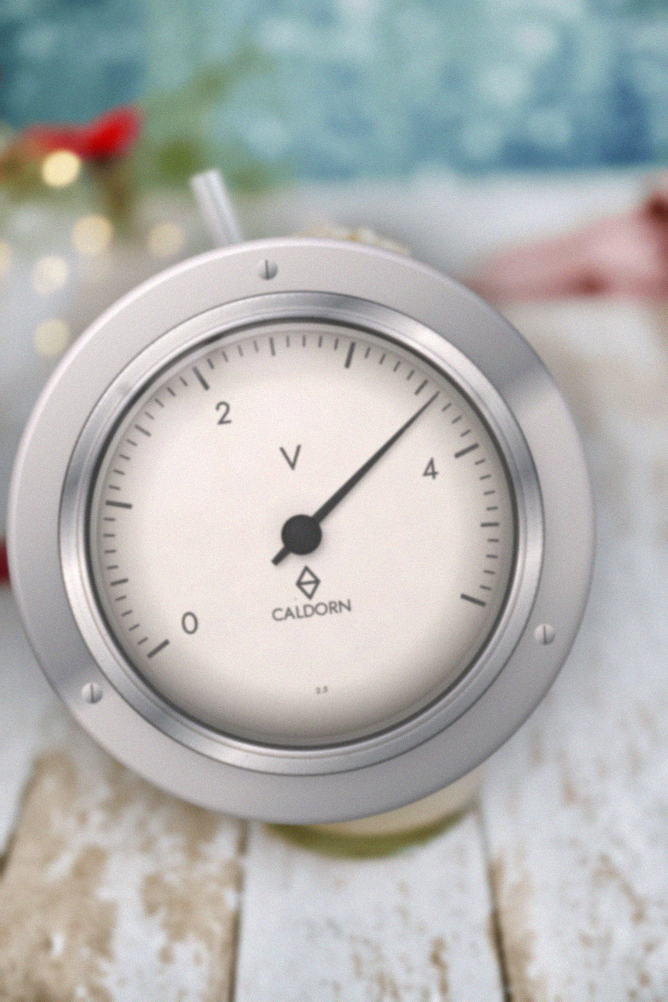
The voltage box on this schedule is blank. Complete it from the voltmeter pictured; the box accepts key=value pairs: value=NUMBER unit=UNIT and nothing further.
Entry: value=3.6 unit=V
